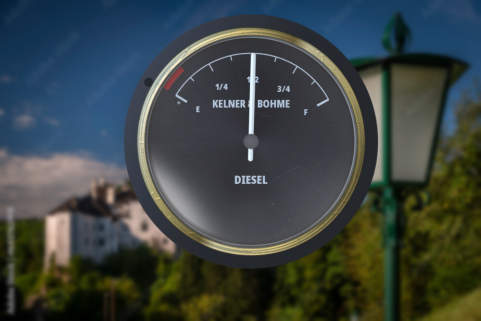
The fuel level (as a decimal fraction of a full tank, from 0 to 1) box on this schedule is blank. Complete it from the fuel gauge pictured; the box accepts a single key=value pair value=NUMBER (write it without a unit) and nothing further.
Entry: value=0.5
